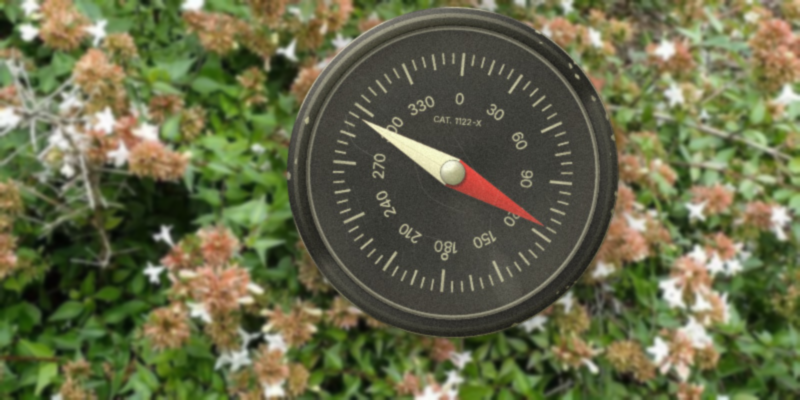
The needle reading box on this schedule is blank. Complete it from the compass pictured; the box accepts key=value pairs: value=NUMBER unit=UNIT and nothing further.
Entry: value=115 unit=°
